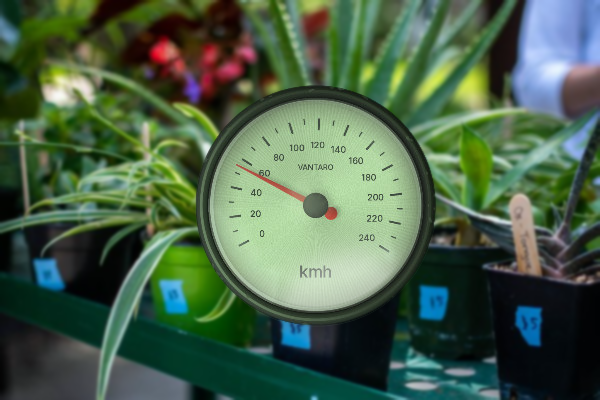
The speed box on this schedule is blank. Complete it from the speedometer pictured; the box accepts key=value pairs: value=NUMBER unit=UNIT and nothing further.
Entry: value=55 unit=km/h
